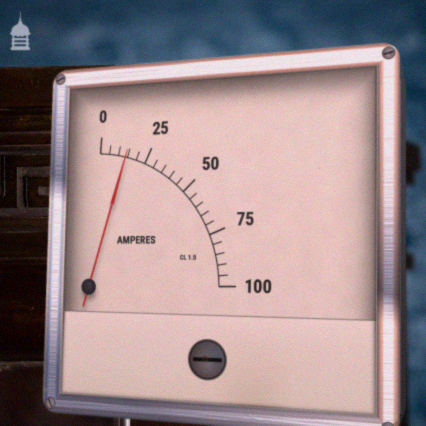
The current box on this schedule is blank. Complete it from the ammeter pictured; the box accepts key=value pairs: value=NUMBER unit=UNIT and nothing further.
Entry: value=15 unit=A
